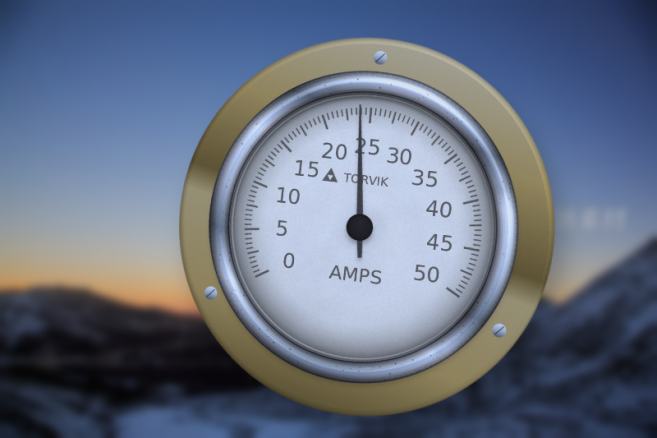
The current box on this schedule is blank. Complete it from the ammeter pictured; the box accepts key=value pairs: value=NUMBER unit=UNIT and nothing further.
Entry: value=24 unit=A
